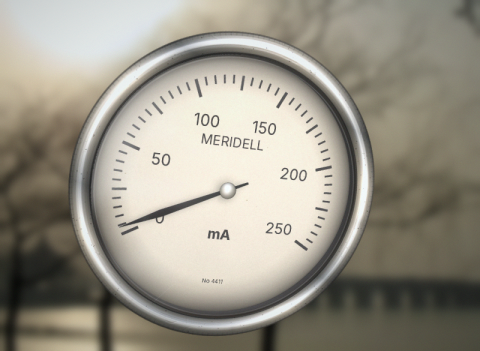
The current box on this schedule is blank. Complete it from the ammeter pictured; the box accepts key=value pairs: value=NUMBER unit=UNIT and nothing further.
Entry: value=5 unit=mA
